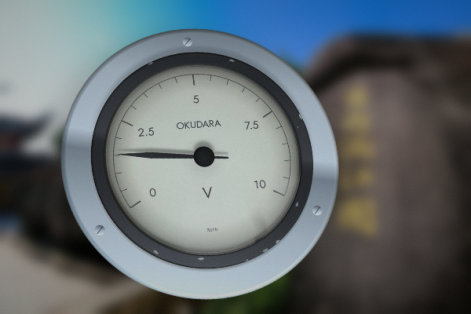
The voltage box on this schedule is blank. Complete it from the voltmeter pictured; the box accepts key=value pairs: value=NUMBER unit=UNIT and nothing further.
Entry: value=1.5 unit=V
